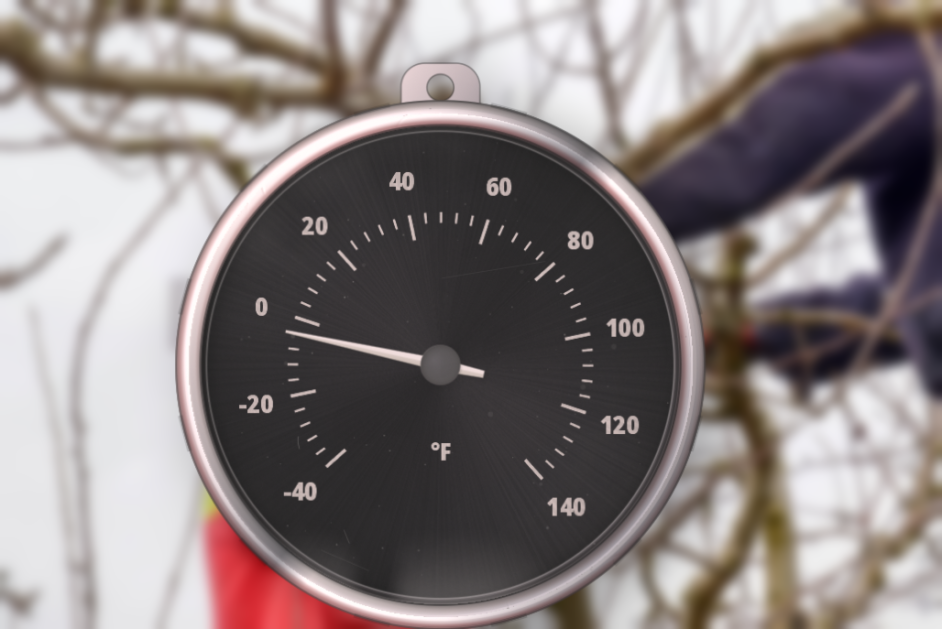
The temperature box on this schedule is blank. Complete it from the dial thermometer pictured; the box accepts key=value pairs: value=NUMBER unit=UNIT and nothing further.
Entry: value=-4 unit=°F
